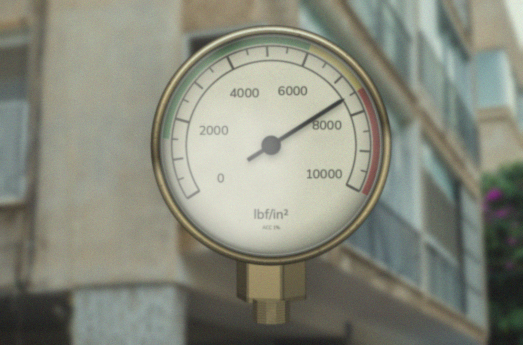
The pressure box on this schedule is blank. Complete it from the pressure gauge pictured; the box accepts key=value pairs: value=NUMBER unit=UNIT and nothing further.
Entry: value=7500 unit=psi
